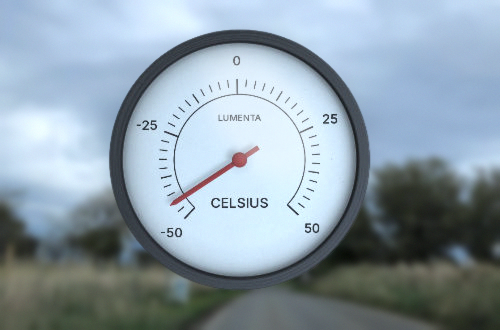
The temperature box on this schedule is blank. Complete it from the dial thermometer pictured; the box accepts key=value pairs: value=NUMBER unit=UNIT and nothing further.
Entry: value=-45 unit=°C
